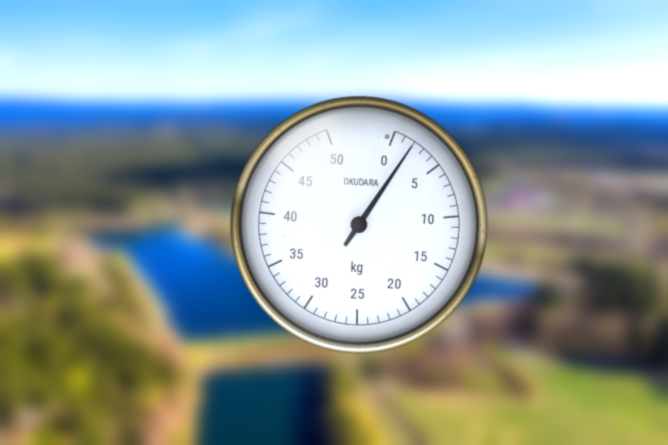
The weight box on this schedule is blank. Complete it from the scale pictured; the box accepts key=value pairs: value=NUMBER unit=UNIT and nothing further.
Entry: value=2 unit=kg
